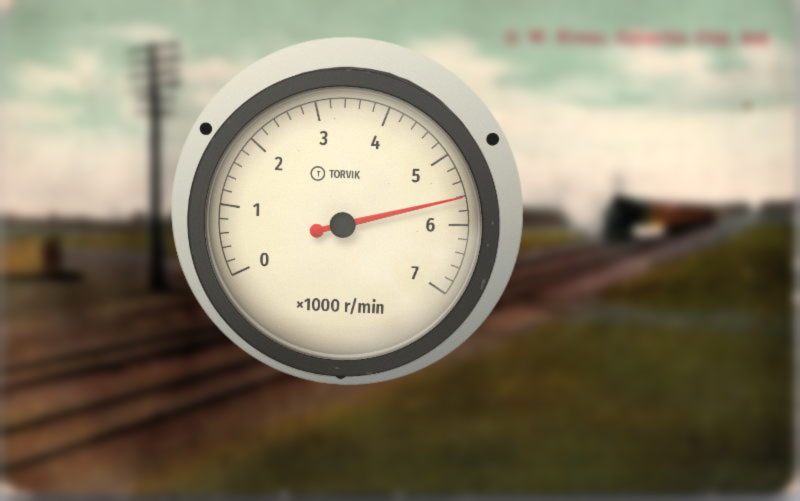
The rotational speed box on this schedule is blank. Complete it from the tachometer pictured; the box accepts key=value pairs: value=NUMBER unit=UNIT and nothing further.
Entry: value=5600 unit=rpm
